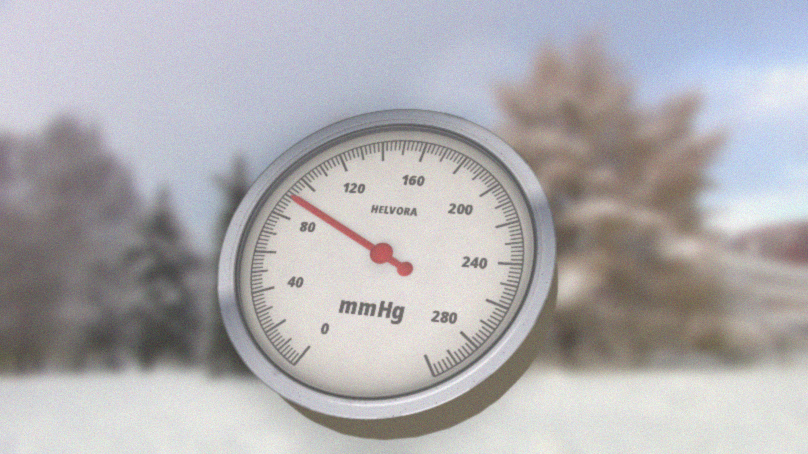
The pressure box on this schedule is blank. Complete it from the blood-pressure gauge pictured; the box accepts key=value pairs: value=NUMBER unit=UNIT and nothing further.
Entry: value=90 unit=mmHg
